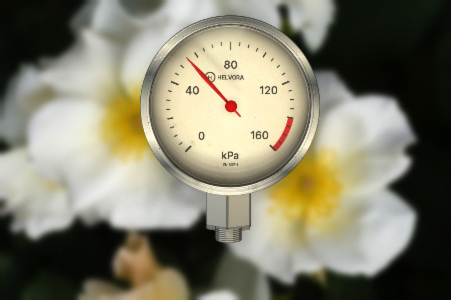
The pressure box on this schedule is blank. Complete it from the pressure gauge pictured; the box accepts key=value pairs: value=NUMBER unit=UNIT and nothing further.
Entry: value=55 unit=kPa
